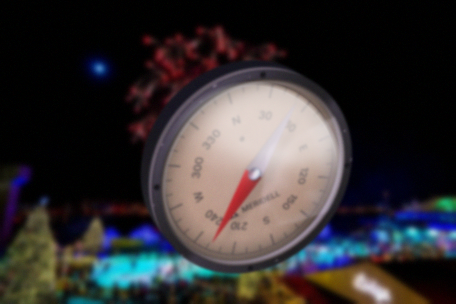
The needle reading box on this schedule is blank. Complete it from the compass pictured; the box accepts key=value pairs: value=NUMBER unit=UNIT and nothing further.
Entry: value=230 unit=°
